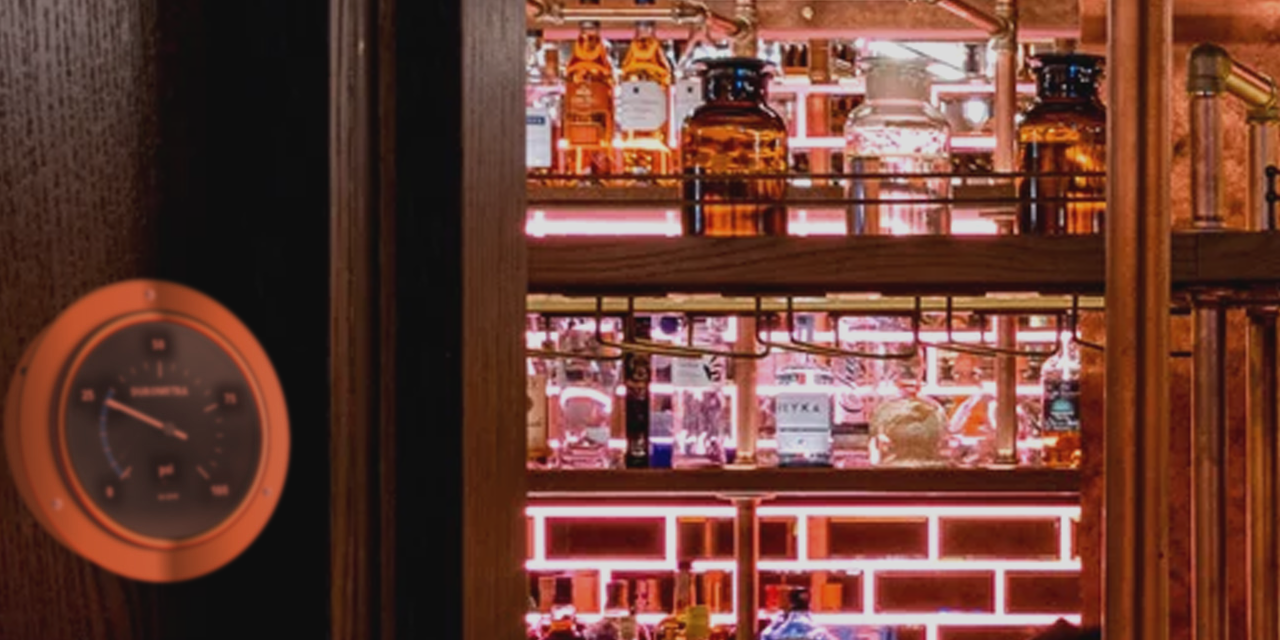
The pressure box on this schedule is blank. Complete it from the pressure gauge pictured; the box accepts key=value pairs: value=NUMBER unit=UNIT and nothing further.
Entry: value=25 unit=psi
